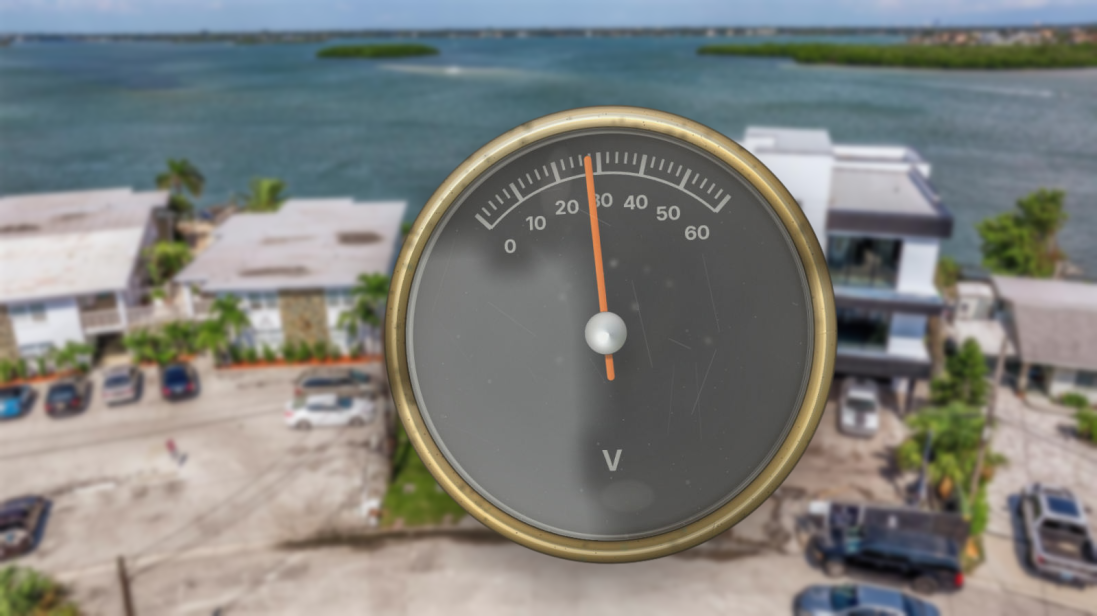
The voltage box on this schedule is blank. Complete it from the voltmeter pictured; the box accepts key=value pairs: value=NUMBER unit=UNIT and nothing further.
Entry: value=28 unit=V
